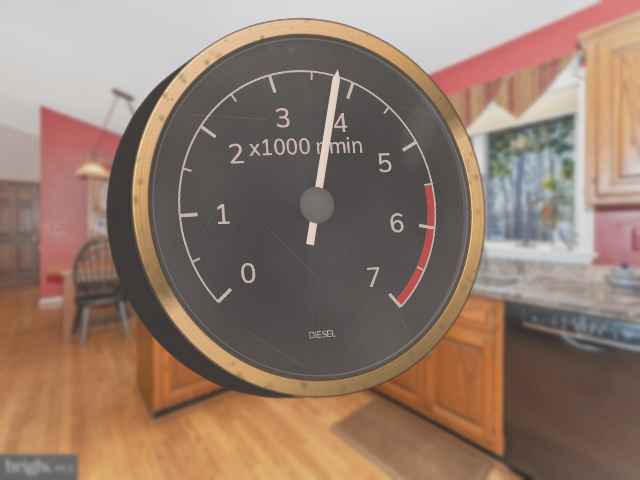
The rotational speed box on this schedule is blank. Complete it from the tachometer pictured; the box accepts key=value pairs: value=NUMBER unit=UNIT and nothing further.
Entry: value=3750 unit=rpm
